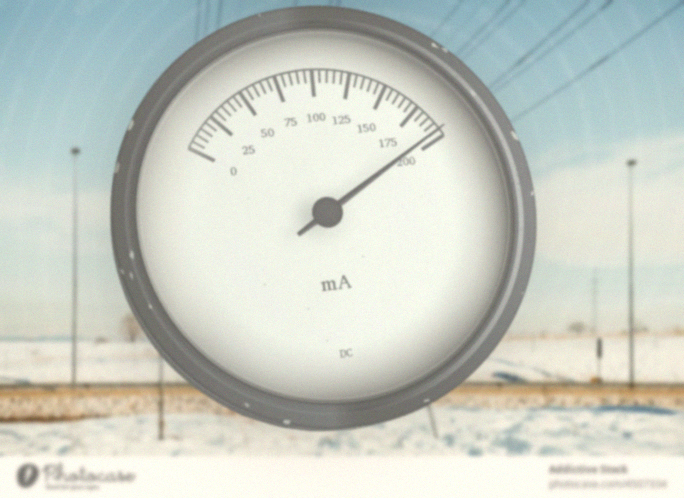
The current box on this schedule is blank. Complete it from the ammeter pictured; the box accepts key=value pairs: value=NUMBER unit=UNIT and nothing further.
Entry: value=195 unit=mA
